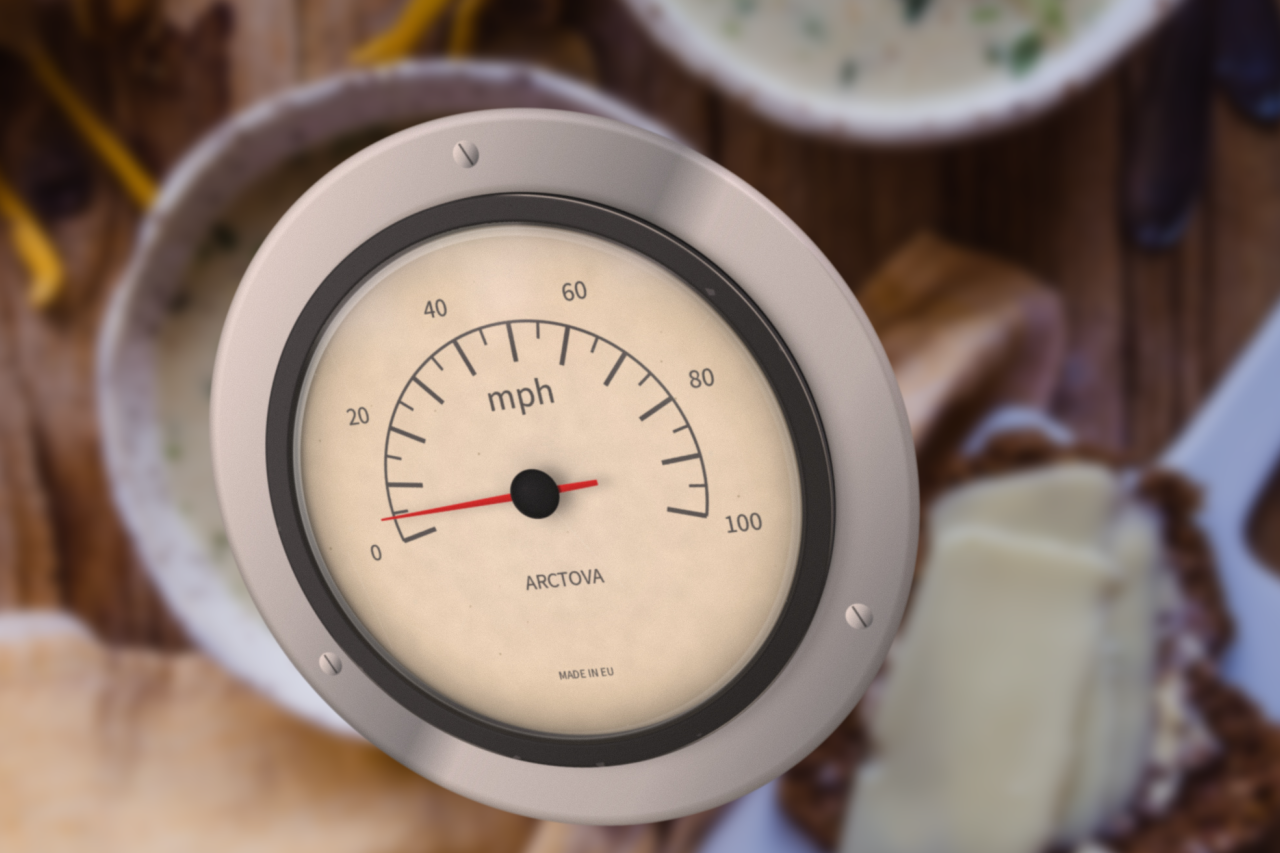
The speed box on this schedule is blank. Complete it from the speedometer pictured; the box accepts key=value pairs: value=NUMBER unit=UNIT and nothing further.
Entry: value=5 unit=mph
